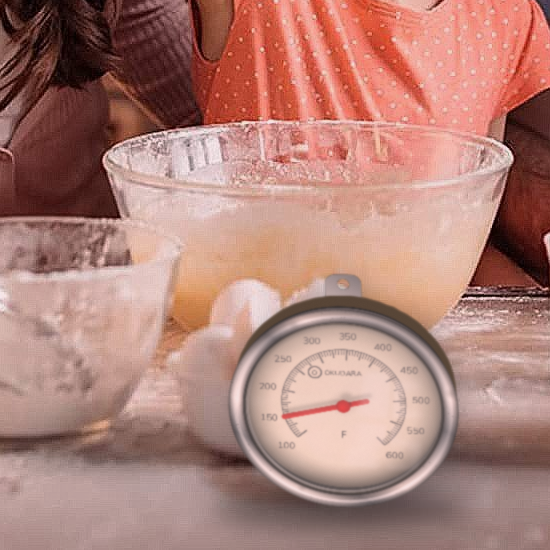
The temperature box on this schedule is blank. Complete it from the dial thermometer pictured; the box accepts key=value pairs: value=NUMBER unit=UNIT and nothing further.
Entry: value=150 unit=°F
